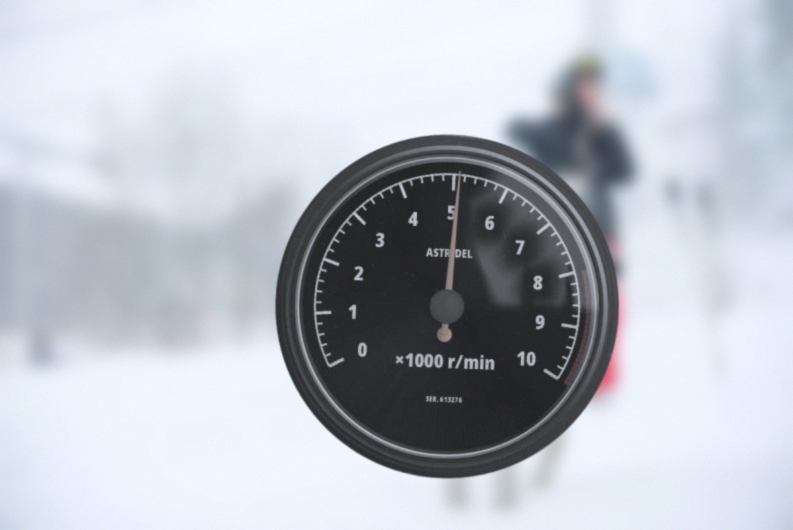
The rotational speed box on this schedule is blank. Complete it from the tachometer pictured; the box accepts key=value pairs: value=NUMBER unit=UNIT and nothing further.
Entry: value=5100 unit=rpm
